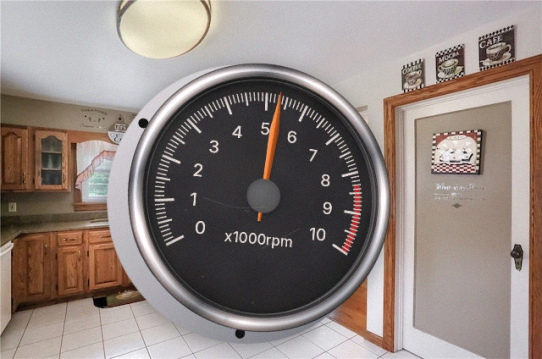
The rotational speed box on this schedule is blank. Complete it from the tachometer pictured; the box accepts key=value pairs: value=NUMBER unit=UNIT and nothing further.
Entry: value=5300 unit=rpm
